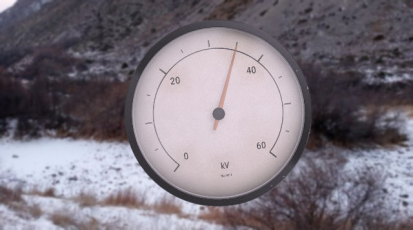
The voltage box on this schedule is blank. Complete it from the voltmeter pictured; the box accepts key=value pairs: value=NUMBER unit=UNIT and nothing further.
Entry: value=35 unit=kV
